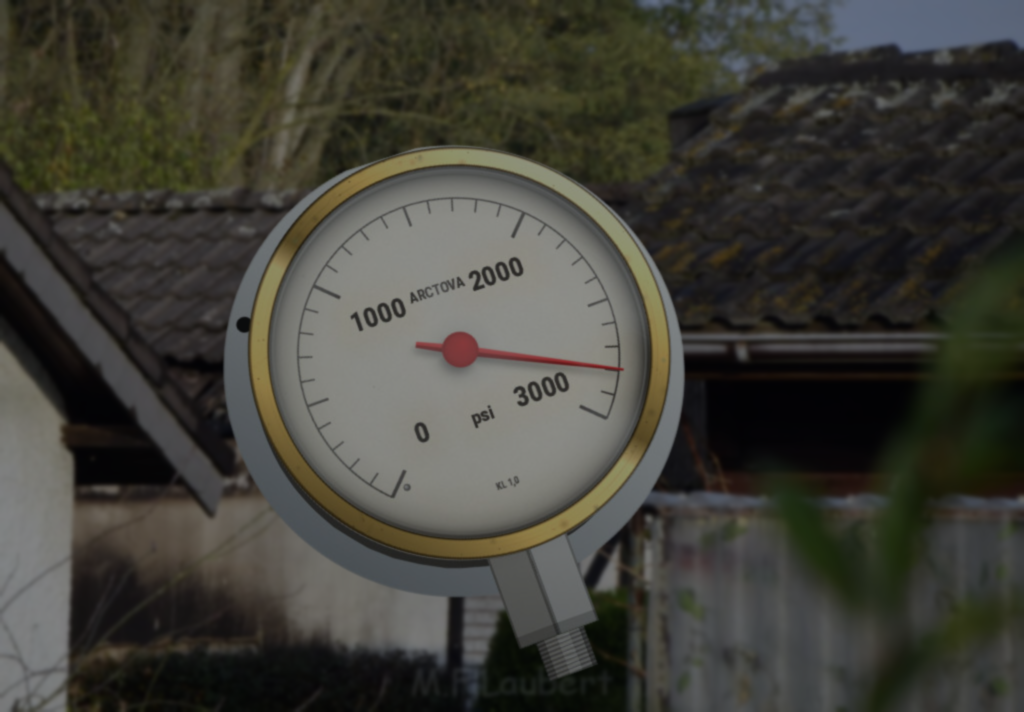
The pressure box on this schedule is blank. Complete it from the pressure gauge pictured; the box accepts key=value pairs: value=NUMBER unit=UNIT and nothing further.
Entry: value=2800 unit=psi
